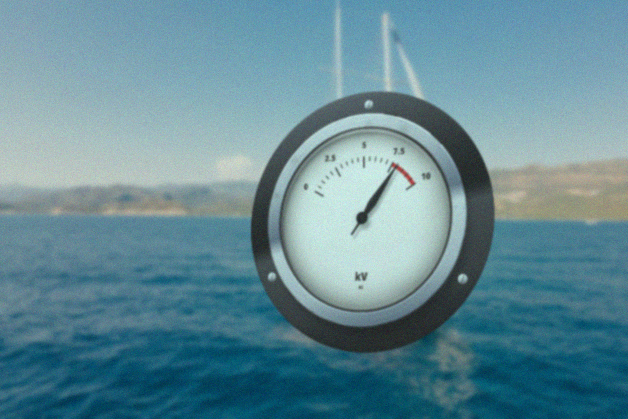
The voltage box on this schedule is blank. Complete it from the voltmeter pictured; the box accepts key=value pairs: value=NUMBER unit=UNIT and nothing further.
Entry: value=8 unit=kV
